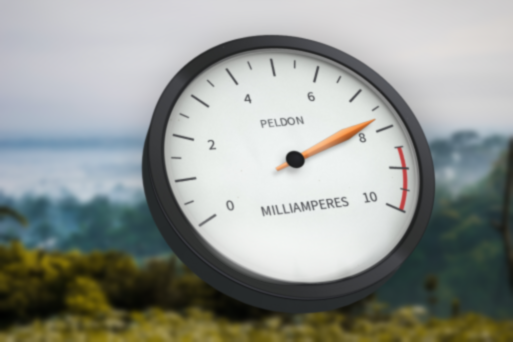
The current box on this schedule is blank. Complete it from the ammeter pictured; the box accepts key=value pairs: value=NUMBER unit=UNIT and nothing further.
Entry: value=7.75 unit=mA
